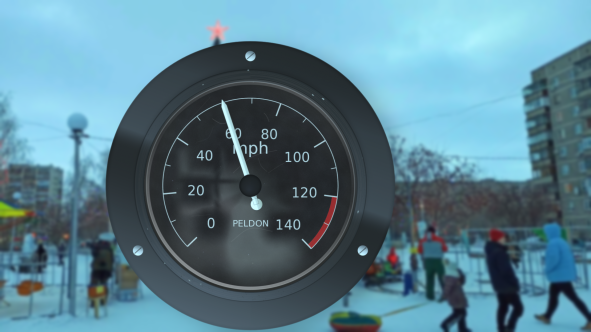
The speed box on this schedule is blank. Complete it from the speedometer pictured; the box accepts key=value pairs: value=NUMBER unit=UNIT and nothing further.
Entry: value=60 unit=mph
